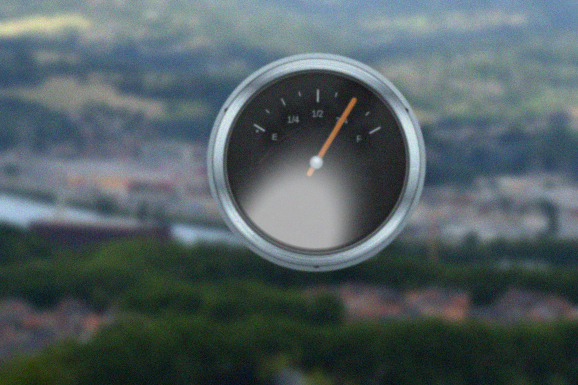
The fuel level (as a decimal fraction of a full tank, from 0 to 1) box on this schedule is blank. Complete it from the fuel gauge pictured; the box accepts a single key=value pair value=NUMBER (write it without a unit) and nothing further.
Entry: value=0.75
